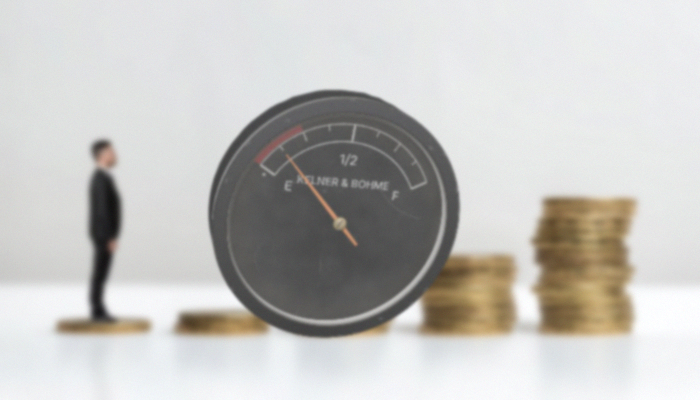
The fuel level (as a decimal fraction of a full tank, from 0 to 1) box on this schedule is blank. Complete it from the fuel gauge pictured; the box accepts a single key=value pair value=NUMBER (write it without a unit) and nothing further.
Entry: value=0.125
